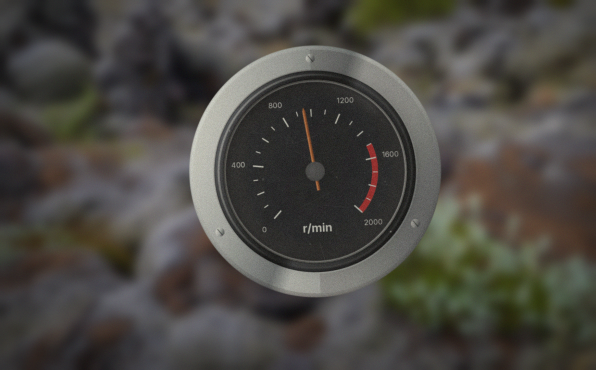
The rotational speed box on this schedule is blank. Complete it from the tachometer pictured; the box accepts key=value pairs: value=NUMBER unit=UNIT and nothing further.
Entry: value=950 unit=rpm
